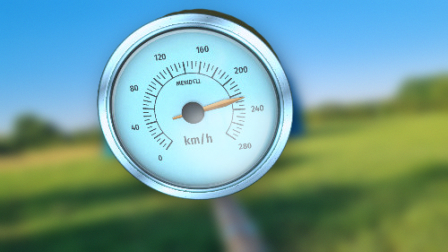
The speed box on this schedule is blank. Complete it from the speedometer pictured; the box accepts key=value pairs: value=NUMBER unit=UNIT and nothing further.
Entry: value=225 unit=km/h
